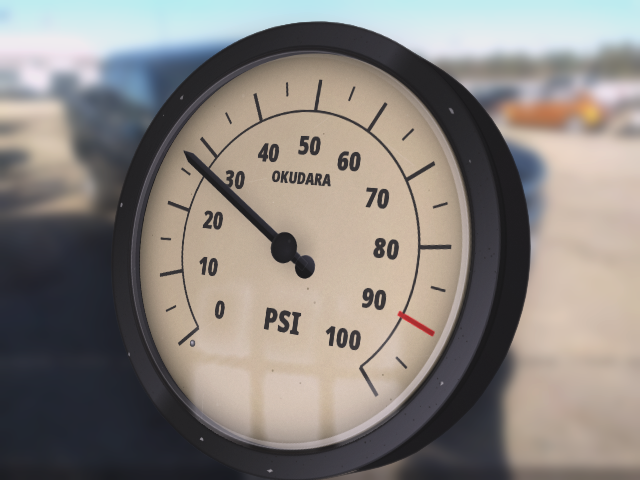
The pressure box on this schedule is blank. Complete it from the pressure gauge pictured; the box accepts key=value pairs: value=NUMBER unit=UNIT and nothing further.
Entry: value=27.5 unit=psi
